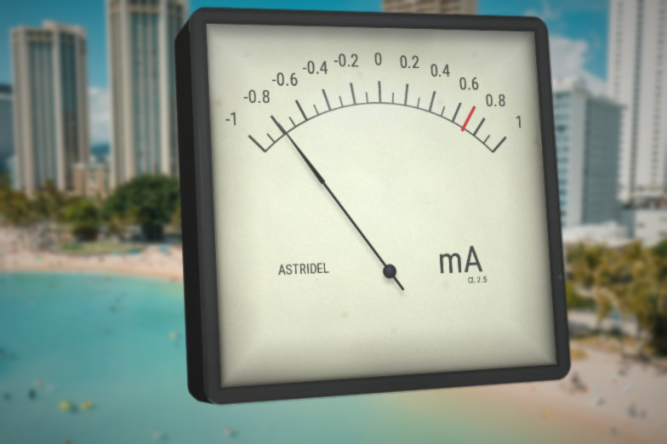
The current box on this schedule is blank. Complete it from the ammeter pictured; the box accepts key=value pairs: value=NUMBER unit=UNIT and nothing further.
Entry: value=-0.8 unit=mA
